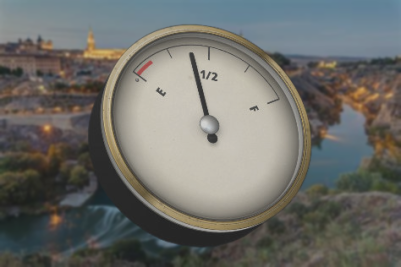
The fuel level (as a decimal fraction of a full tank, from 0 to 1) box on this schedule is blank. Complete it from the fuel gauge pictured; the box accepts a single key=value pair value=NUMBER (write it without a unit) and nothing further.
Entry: value=0.375
